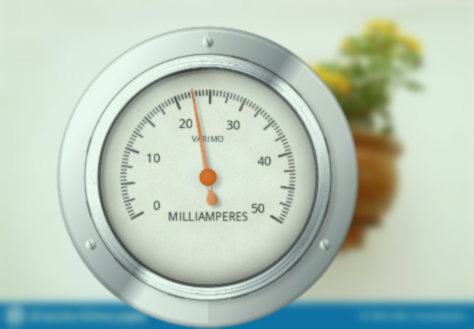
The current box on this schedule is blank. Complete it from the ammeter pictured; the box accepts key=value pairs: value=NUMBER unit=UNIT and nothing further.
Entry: value=22.5 unit=mA
